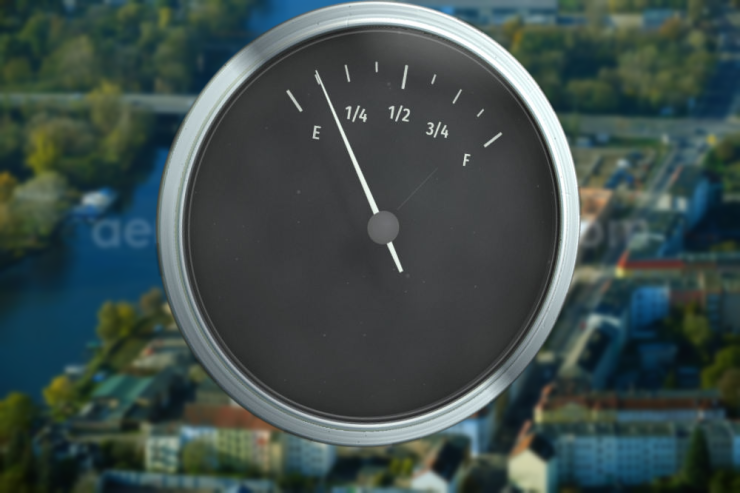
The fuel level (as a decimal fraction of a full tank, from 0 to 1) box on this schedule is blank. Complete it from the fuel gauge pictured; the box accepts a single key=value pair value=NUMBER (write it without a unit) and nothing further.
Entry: value=0.125
